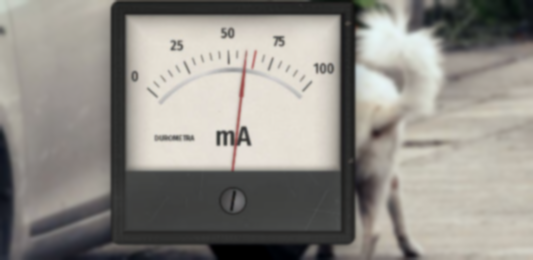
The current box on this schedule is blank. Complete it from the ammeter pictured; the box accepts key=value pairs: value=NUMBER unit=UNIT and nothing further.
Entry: value=60 unit=mA
